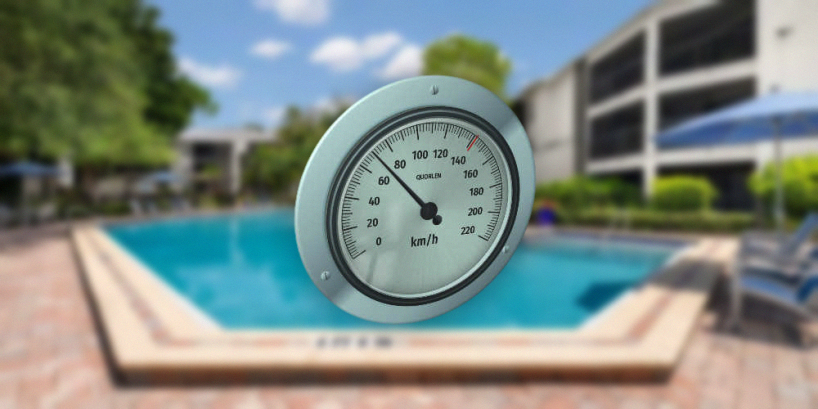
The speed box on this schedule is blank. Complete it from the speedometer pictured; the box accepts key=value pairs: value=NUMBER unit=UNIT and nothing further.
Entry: value=70 unit=km/h
